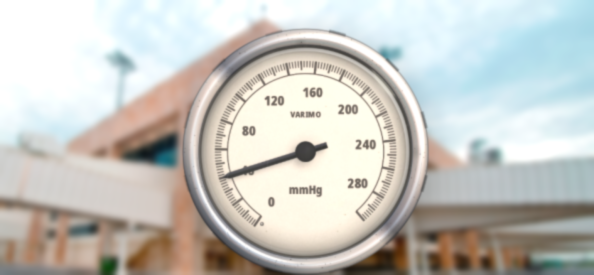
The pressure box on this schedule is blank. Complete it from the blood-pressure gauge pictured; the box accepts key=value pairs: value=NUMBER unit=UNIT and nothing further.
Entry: value=40 unit=mmHg
